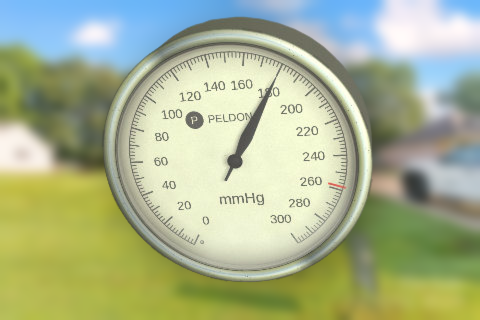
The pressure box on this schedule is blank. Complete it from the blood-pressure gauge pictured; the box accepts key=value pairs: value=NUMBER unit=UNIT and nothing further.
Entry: value=180 unit=mmHg
